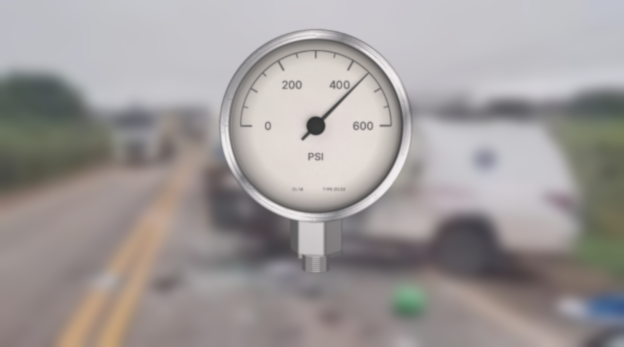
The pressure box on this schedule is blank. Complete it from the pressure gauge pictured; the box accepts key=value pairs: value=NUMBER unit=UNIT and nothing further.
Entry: value=450 unit=psi
